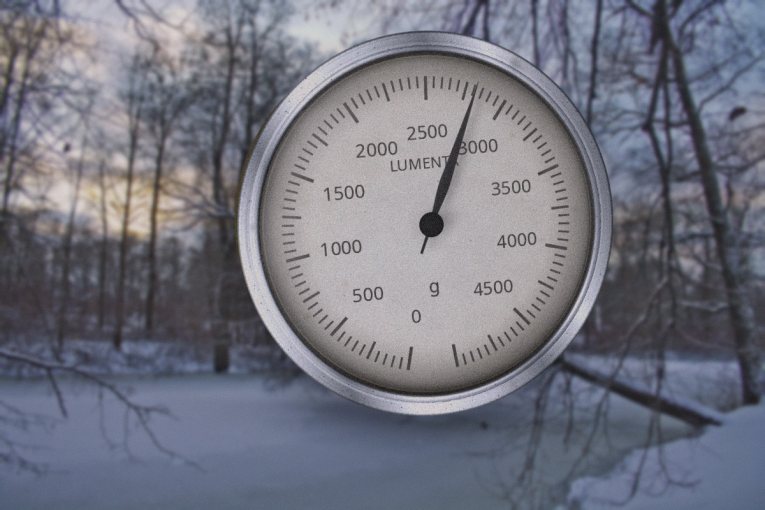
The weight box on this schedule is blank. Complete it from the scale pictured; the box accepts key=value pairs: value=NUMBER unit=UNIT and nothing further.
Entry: value=2800 unit=g
